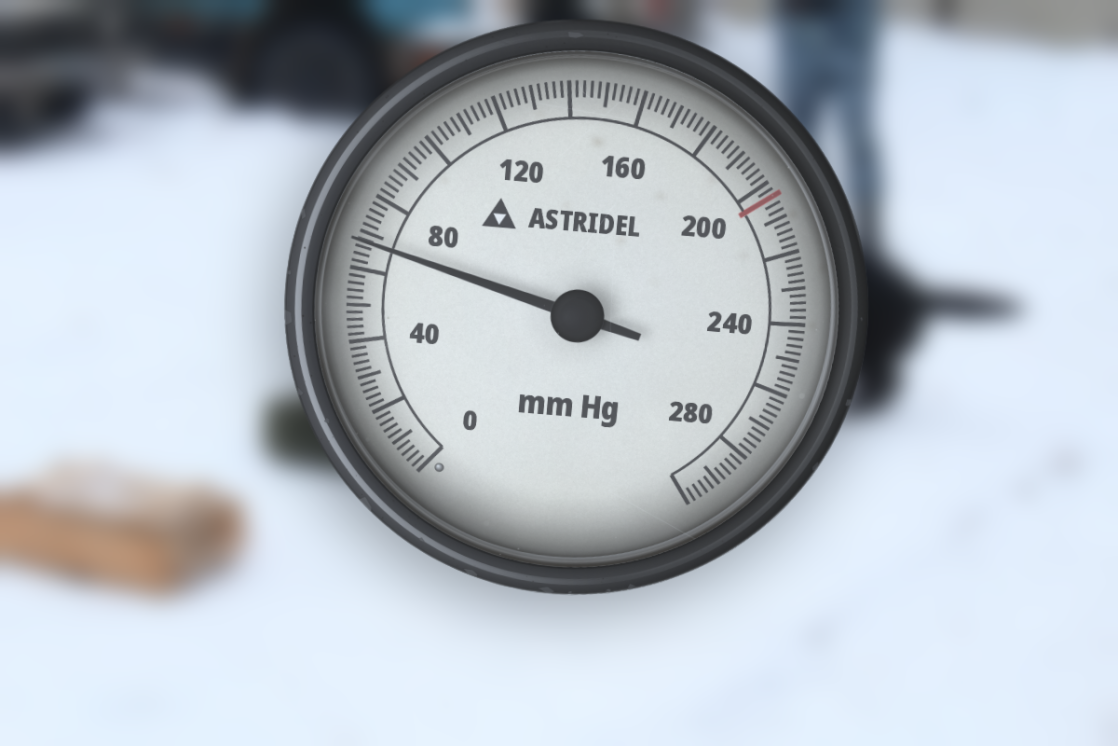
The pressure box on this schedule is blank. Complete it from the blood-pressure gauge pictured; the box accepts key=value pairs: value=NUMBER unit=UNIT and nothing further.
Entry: value=68 unit=mmHg
